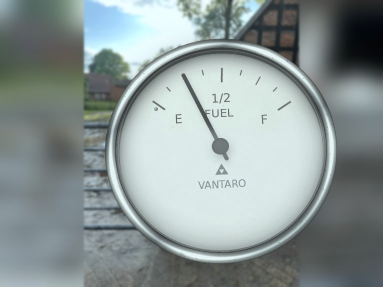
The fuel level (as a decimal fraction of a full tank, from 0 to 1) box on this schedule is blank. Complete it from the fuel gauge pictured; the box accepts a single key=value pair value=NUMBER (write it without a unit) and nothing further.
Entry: value=0.25
